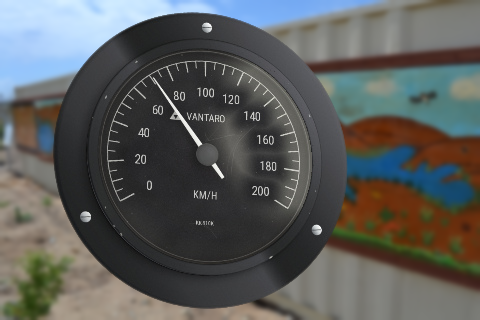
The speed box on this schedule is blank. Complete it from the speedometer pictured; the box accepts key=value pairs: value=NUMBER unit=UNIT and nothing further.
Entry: value=70 unit=km/h
